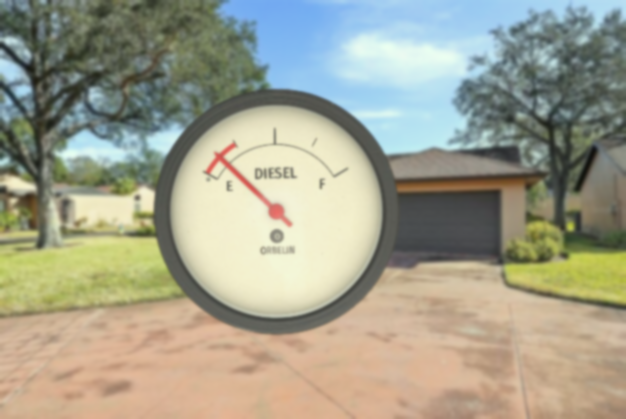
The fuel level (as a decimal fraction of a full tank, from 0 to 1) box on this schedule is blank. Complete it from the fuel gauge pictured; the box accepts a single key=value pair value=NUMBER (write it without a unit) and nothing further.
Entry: value=0.125
